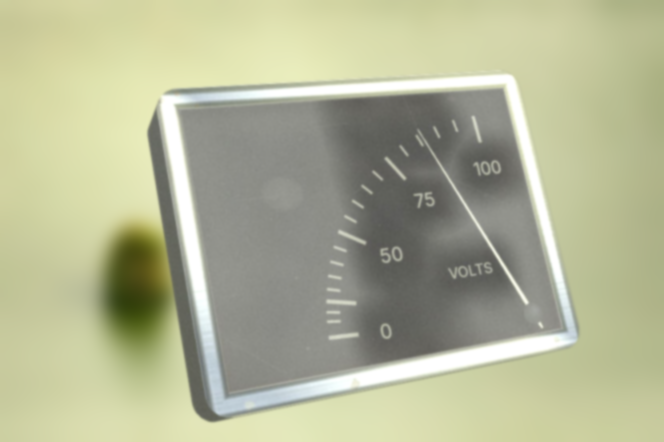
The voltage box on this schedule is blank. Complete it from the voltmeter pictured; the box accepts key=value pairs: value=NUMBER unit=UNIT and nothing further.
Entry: value=85 unit=V
